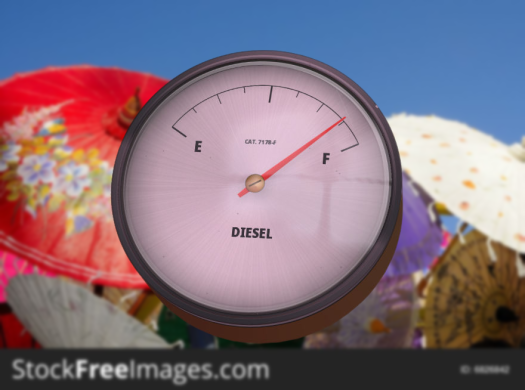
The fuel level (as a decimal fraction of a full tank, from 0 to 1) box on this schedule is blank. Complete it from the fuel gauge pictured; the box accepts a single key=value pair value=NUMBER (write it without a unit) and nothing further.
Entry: value=0.875
